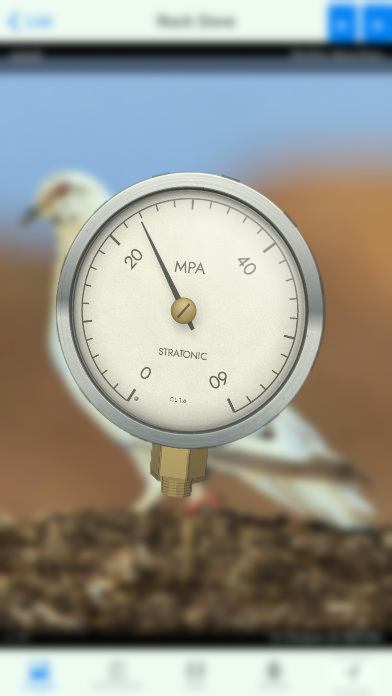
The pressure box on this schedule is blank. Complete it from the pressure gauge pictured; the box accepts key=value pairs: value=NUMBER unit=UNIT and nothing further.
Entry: value=24 unit=MPa
